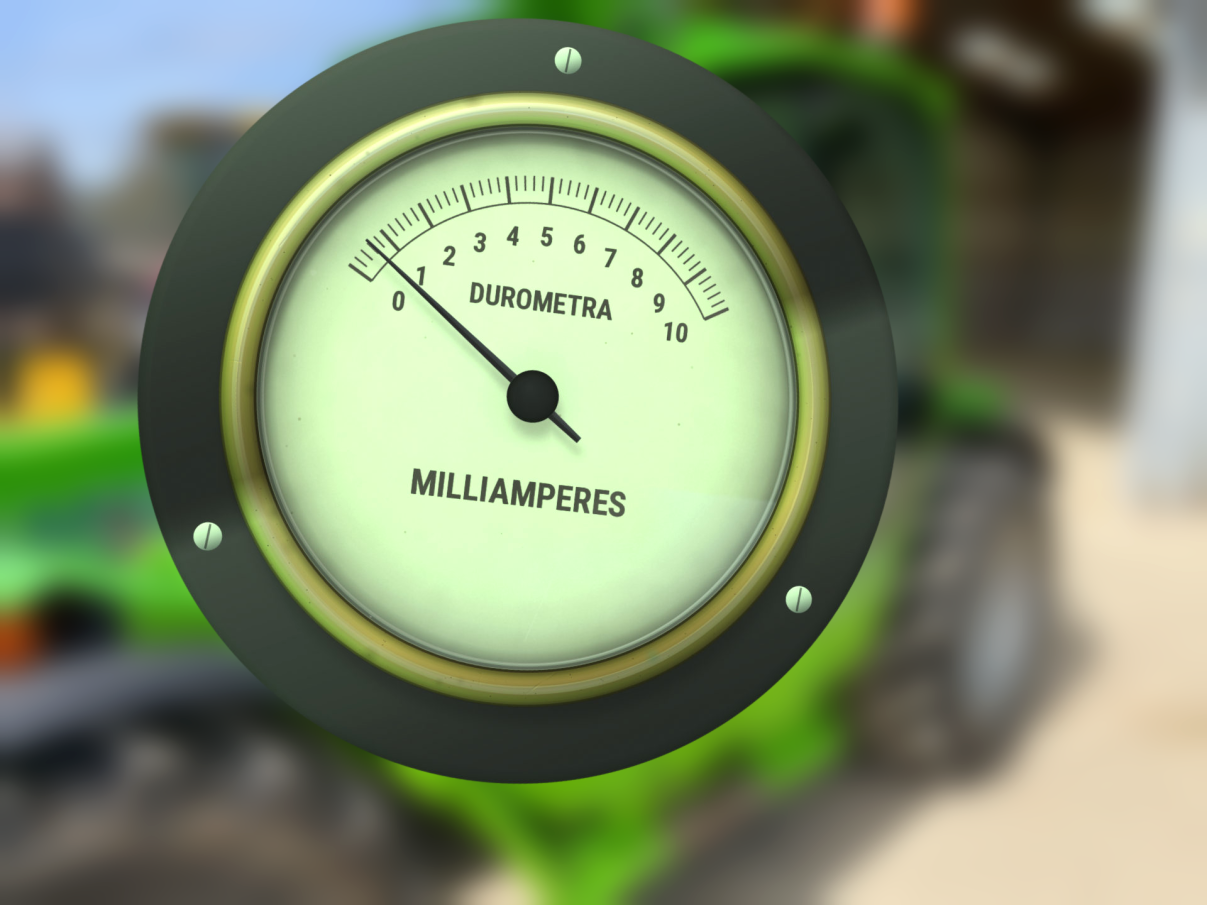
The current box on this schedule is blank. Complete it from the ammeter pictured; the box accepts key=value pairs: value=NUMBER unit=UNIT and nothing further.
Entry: value=0.6 unit=mA
